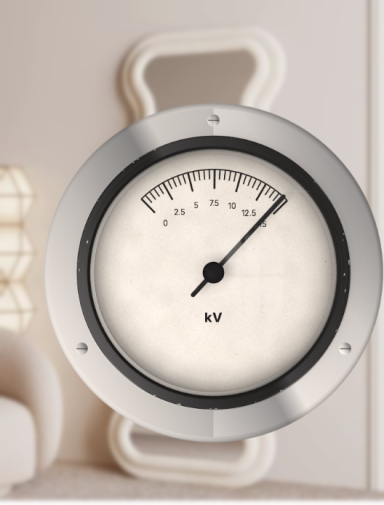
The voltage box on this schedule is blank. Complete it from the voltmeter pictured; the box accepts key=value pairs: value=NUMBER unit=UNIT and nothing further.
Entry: value=14.5 unit=kV
